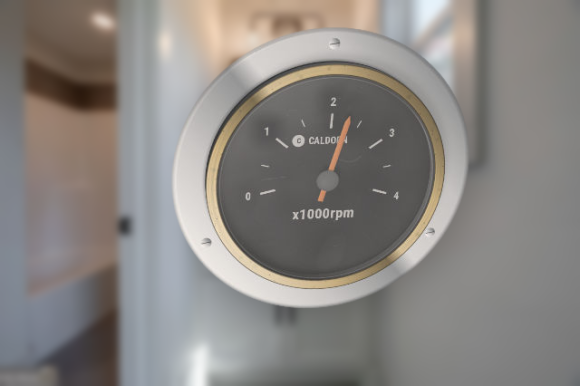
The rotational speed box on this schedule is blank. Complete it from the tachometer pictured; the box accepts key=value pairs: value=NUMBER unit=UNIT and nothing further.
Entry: value=2250 unit=rpm
